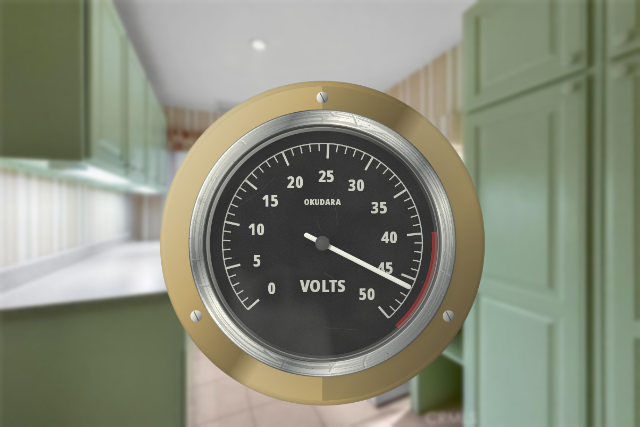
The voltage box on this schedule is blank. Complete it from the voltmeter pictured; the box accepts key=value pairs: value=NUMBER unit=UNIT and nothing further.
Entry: value=46 unit=V
